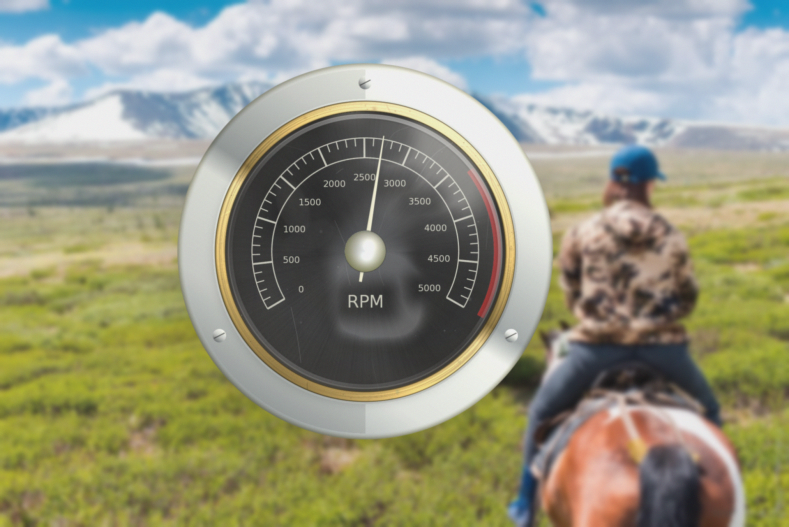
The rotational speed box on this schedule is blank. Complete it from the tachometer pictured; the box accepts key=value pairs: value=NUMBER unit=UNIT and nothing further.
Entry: value=2700 unit=rpm
